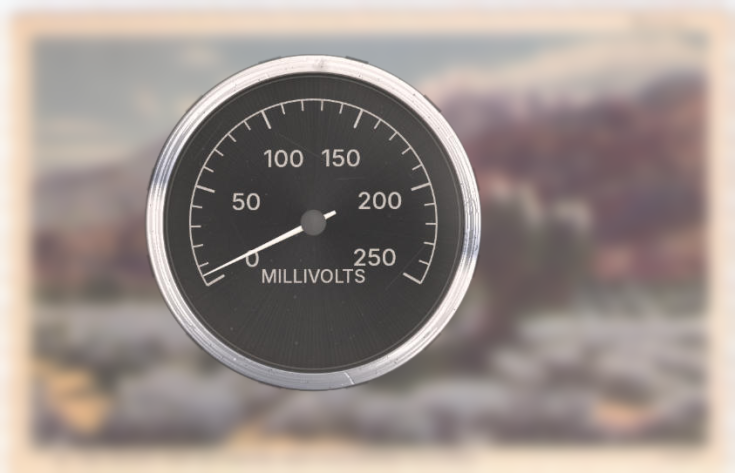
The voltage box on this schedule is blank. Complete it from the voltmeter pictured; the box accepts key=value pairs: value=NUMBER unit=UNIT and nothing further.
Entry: value=5 unit=mV
